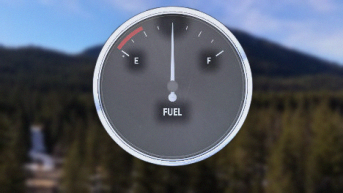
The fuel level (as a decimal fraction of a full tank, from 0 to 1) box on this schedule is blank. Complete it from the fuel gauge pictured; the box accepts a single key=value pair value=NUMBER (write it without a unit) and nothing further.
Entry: value=0.5
